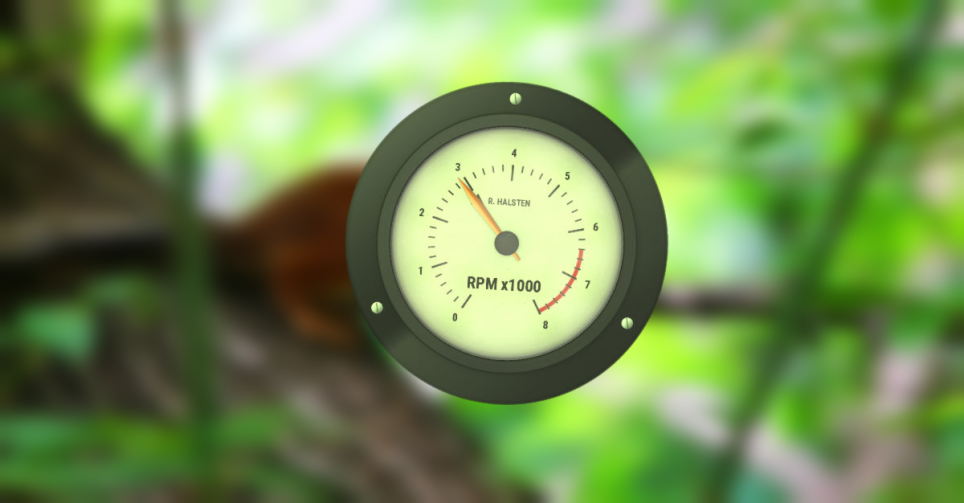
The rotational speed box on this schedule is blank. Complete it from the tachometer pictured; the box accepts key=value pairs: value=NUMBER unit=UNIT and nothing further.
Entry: value=2900 unit=rpm
